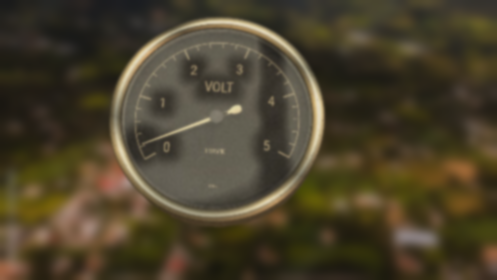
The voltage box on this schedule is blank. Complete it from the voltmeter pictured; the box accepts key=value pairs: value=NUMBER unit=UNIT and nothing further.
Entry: value=0.2 unit=V
